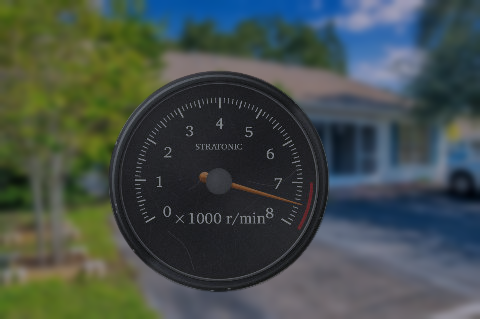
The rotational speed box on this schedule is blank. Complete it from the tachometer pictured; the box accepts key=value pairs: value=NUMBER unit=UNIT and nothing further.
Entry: value=7500 unit=rpm
